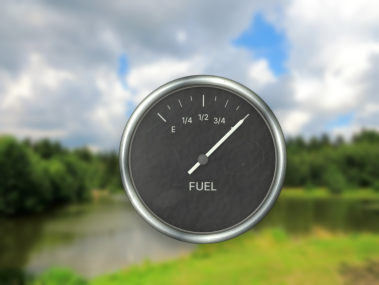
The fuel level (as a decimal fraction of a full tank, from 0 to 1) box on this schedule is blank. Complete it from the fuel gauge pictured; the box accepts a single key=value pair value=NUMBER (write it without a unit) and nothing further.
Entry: value=1
